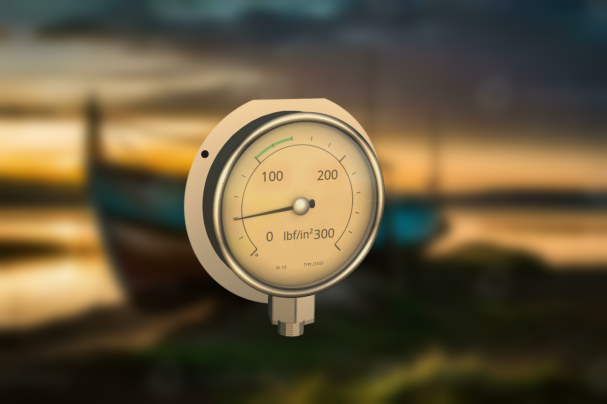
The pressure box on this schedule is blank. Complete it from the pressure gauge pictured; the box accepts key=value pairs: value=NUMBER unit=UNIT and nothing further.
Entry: value=40 unit=psi
